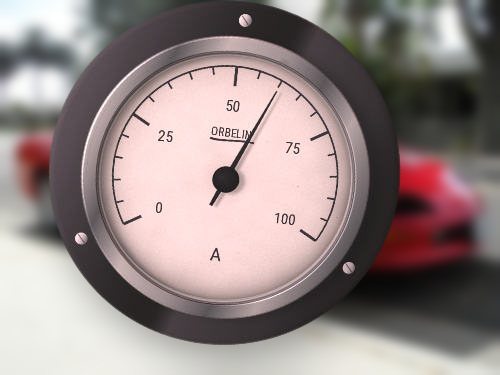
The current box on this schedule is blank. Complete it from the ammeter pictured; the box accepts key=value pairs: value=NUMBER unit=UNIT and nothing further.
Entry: value=60 unit=A
